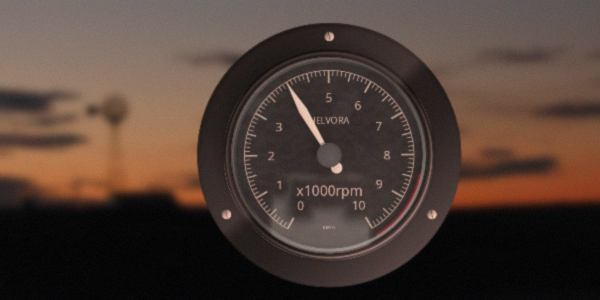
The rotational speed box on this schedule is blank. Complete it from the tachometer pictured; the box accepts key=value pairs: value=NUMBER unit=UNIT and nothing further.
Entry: value=4000 unit=rpm
